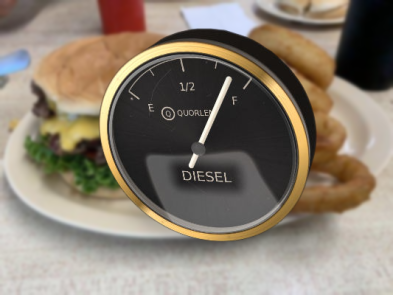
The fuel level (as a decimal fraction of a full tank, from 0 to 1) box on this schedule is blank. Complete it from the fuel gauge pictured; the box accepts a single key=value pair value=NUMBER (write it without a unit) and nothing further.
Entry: value=0.875
